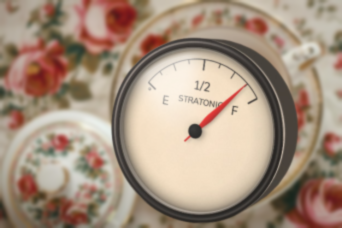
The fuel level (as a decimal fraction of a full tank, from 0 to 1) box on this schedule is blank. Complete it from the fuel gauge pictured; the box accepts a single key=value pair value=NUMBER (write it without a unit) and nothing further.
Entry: value=0.875
